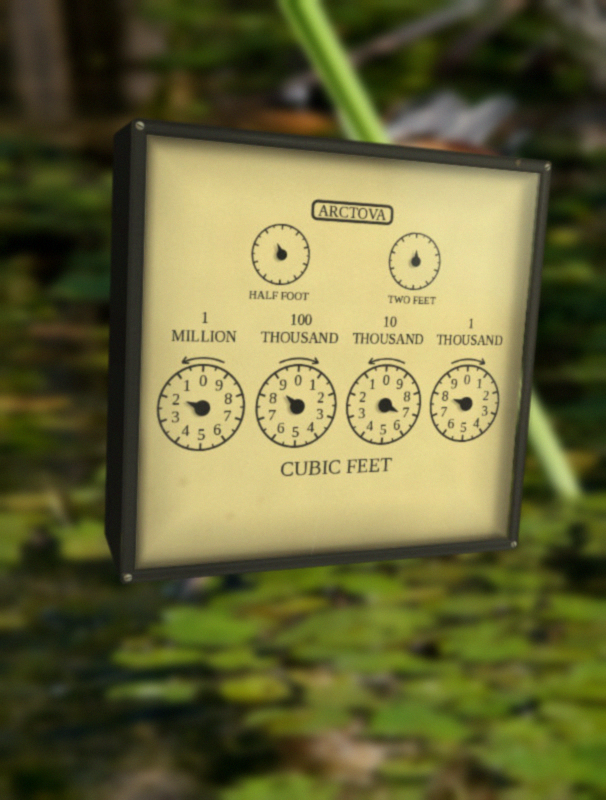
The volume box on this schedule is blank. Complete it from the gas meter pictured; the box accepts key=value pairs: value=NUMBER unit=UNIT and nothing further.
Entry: value=186800 unit=ft³
